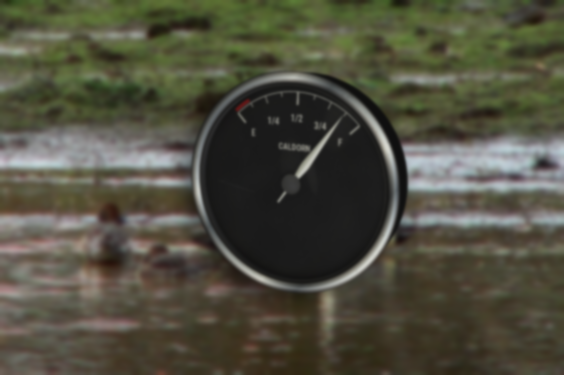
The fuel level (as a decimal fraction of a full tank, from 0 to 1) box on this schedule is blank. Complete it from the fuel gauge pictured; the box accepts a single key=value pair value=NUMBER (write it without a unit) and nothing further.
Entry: value=0.875
